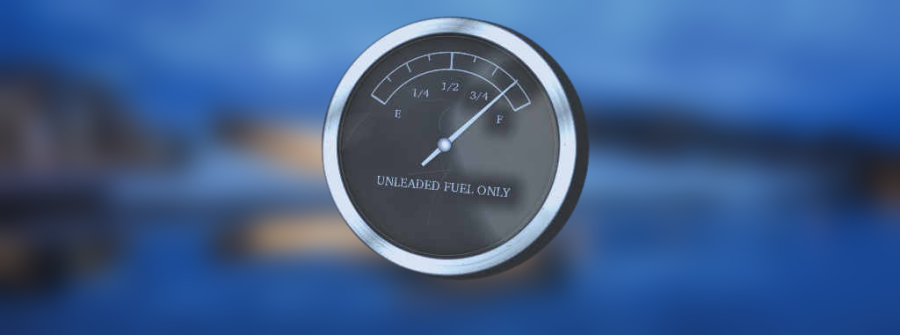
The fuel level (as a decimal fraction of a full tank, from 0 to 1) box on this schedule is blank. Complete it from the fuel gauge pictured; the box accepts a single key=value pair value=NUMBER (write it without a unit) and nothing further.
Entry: value=0.875
